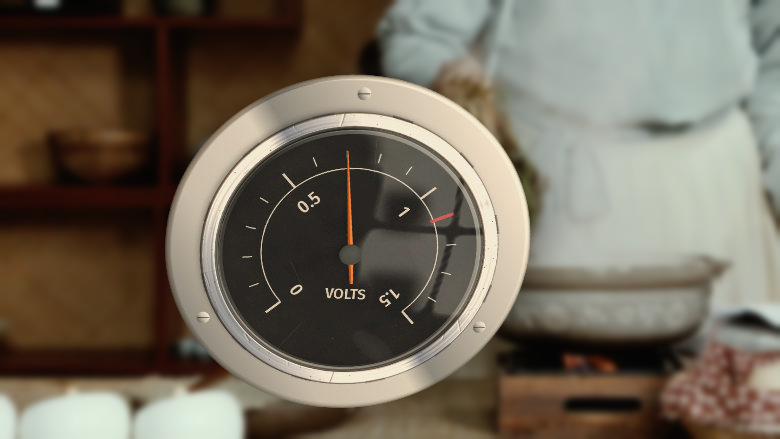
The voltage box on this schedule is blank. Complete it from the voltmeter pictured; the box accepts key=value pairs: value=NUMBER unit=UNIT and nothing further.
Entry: value=0.7 unit=V
